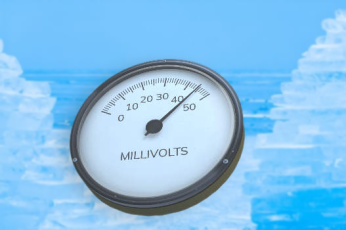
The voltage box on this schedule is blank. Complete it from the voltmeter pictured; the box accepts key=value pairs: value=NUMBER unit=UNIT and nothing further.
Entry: value=45 unit=mV
